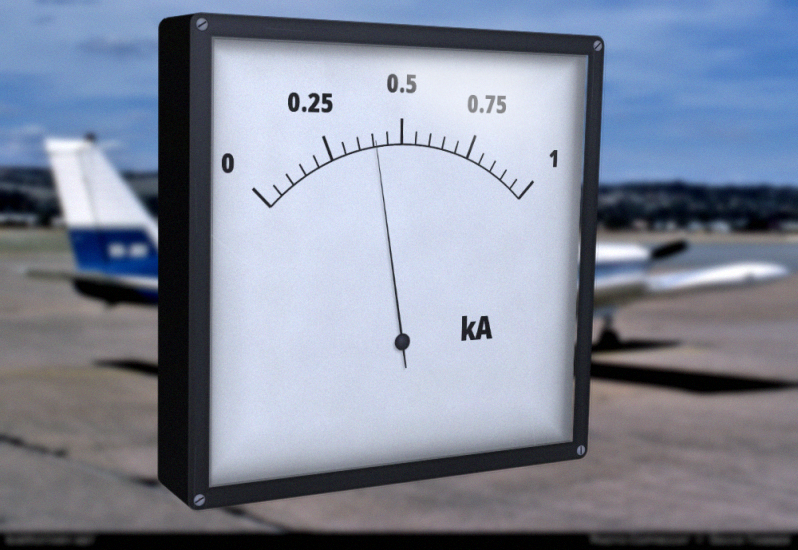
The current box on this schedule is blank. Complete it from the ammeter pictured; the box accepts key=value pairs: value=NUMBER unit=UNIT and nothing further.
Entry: value=0.4 unit=kA
